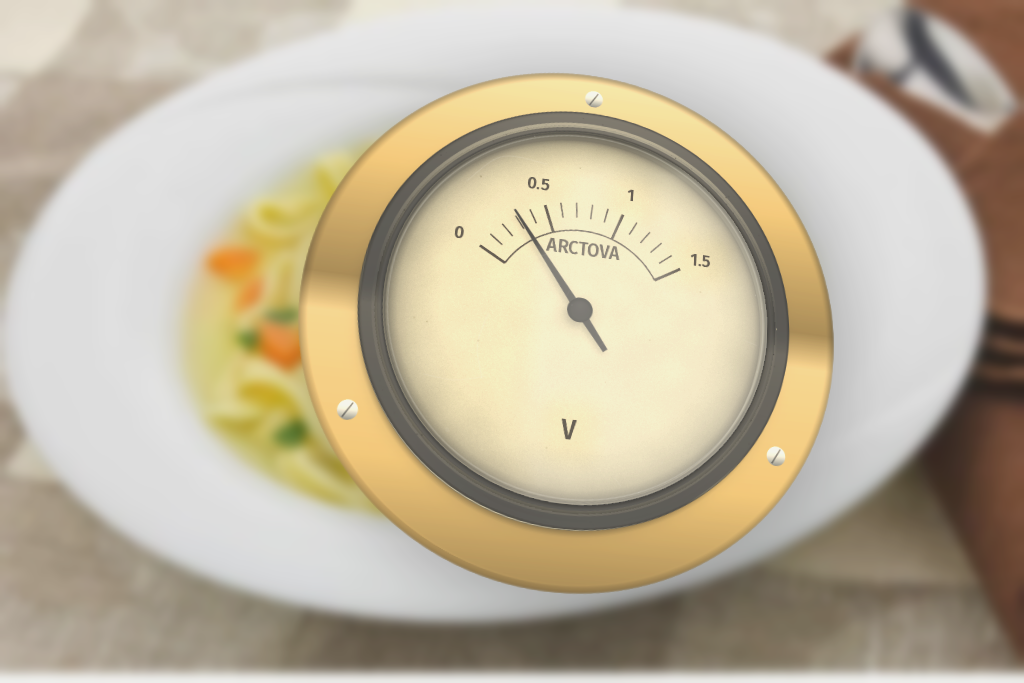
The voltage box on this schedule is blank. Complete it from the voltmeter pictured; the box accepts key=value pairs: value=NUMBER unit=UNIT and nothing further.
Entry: value=0.3 unit=V
